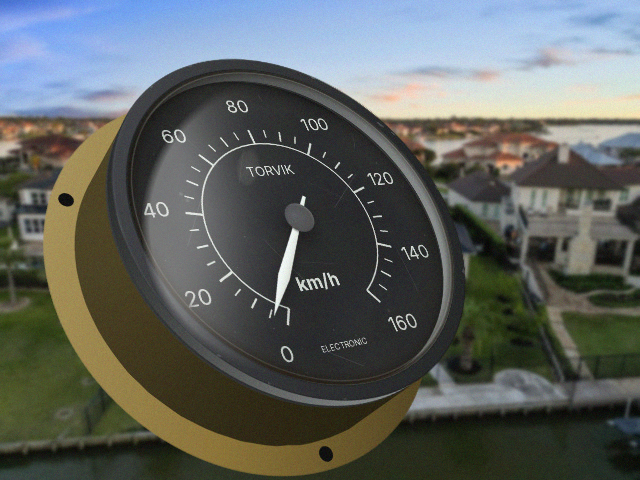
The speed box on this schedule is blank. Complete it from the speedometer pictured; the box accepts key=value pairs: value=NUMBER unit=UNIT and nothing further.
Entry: value=5 unit=km/h
